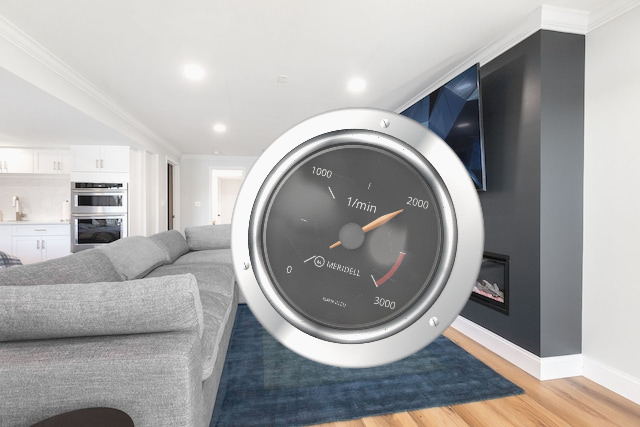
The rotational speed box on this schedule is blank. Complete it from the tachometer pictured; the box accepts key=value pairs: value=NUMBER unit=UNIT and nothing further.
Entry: value=2000 unit=rpm
